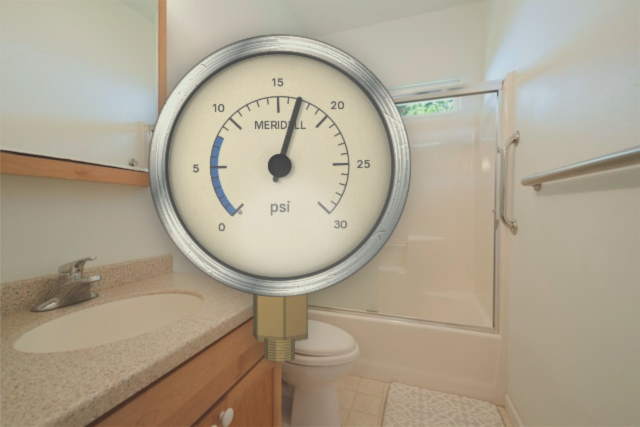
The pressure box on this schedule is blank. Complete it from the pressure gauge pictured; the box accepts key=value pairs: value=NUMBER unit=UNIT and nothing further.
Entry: value=17 unit=psi
